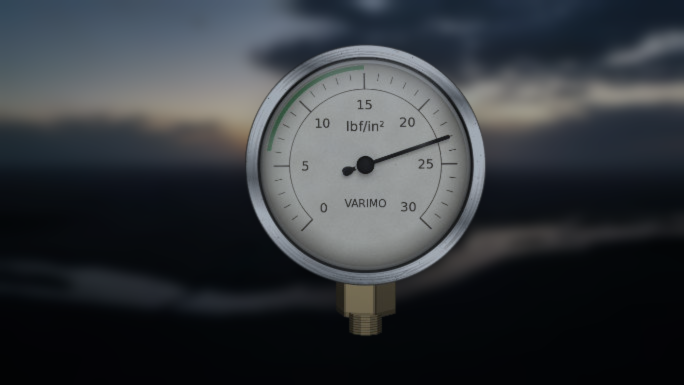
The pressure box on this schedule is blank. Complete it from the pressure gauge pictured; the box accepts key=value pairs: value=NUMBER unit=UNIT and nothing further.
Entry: value=23 unit=psi
